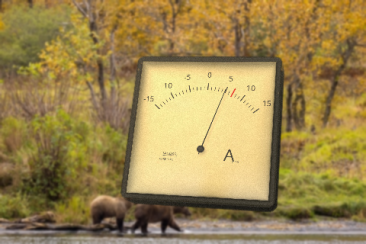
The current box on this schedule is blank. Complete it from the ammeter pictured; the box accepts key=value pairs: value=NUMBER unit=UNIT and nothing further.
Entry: value=5 unit=A
